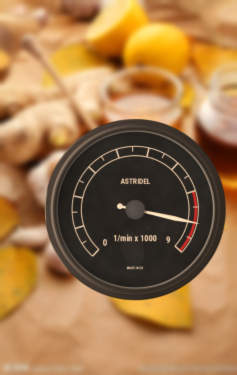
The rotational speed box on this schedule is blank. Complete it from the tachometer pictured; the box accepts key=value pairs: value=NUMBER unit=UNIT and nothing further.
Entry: value=8000 unit=rpm
